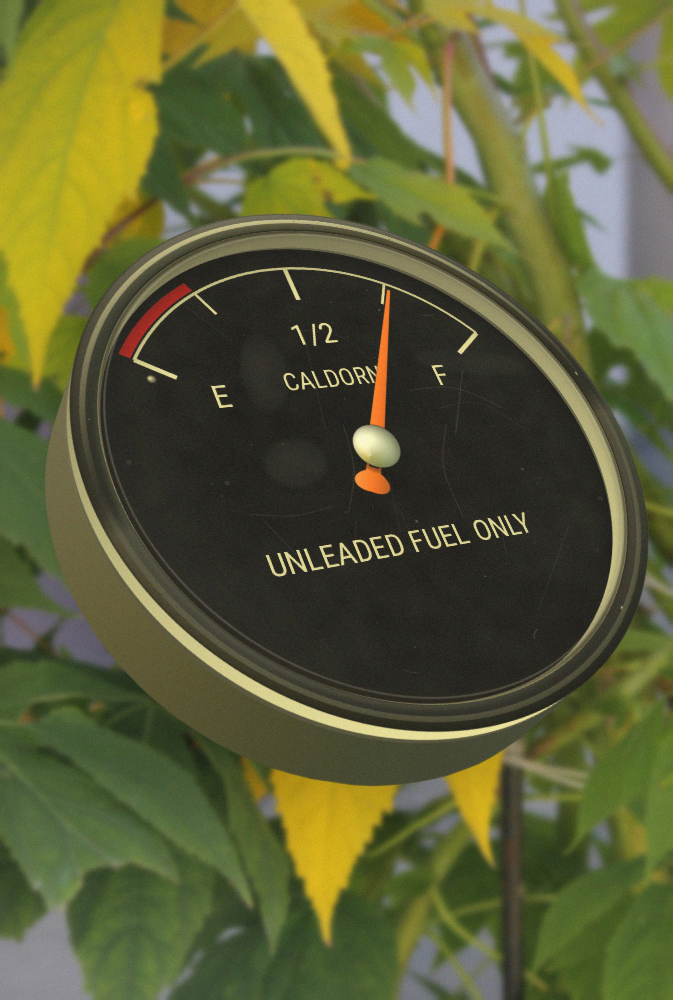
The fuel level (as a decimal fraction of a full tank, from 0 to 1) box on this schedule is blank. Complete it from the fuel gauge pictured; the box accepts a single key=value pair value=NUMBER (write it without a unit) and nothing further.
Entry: value=0.75
